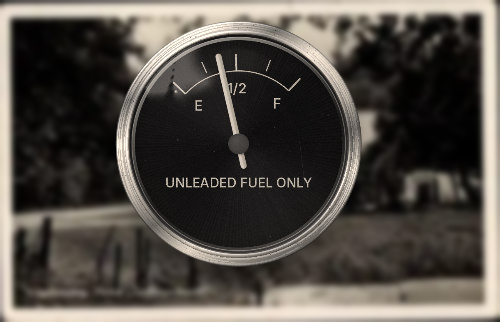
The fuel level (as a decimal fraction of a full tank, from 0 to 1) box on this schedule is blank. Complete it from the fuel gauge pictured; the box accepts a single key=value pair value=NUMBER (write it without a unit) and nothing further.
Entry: value=0.375
